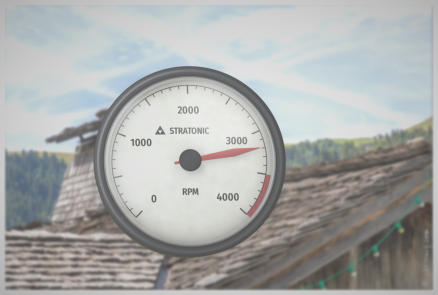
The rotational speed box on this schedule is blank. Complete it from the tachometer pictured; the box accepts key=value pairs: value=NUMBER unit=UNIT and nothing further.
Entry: value=3200 unit=rpm
